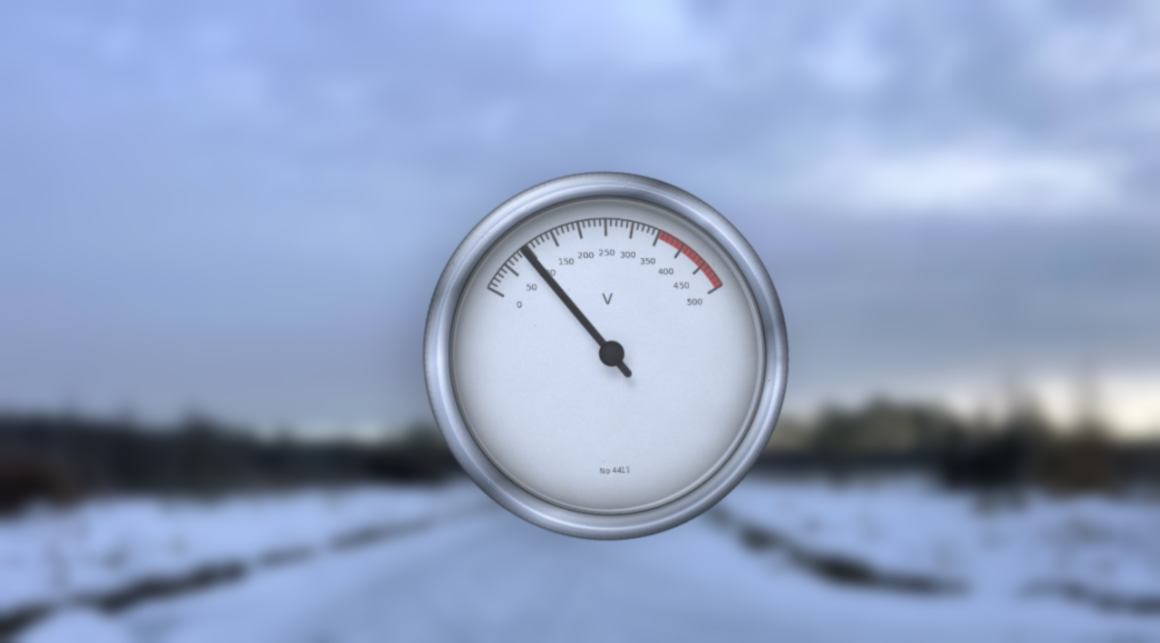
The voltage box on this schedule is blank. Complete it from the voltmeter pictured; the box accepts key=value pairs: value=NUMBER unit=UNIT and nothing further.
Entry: value=90 unit=V
